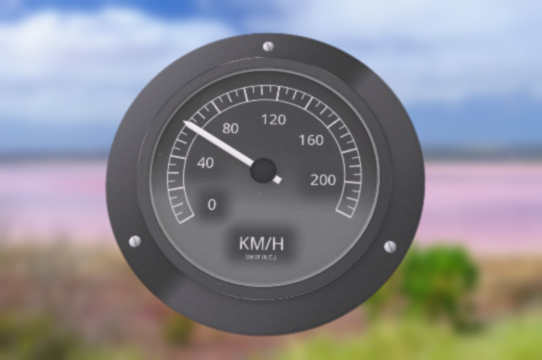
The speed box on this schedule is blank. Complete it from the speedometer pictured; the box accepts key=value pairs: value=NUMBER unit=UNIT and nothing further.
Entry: value=60 unit=km/h
